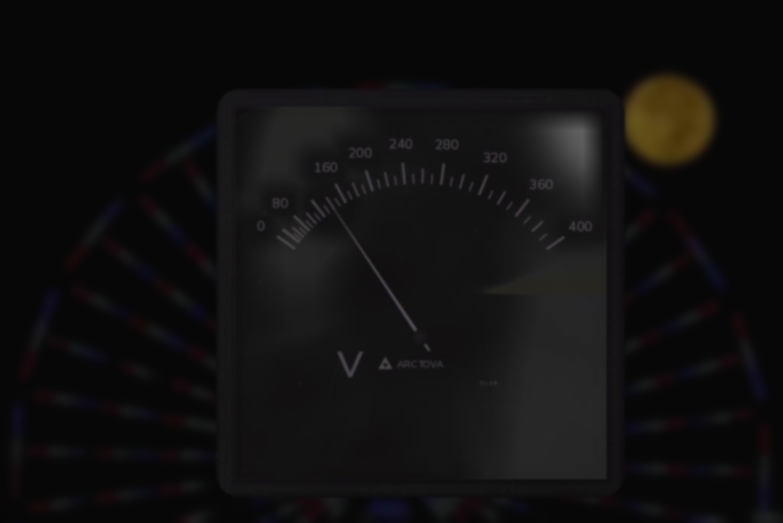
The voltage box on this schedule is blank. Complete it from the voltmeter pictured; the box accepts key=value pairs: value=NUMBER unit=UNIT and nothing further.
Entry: value=140 unit=V
